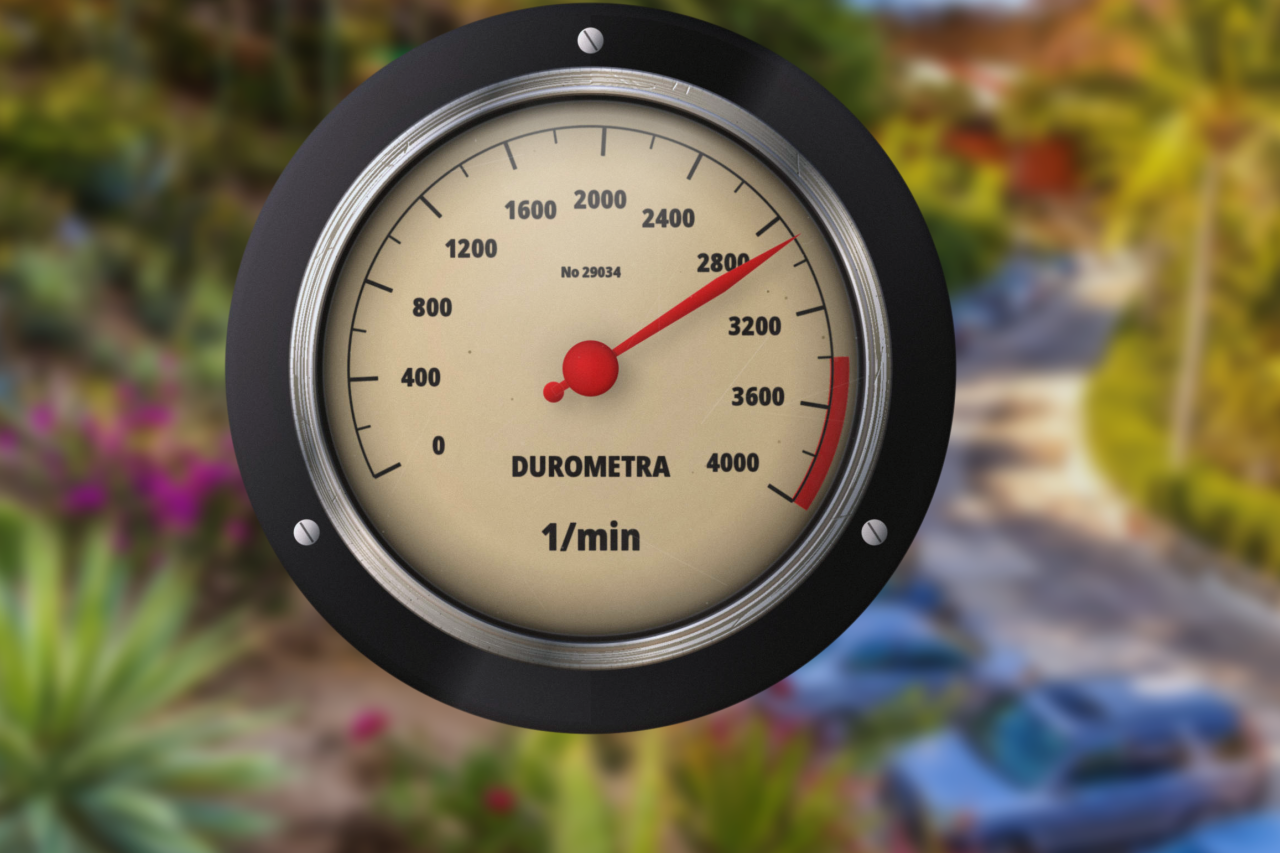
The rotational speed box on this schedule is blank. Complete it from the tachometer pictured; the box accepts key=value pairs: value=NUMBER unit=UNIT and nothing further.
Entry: value=2900 unit=rpm
